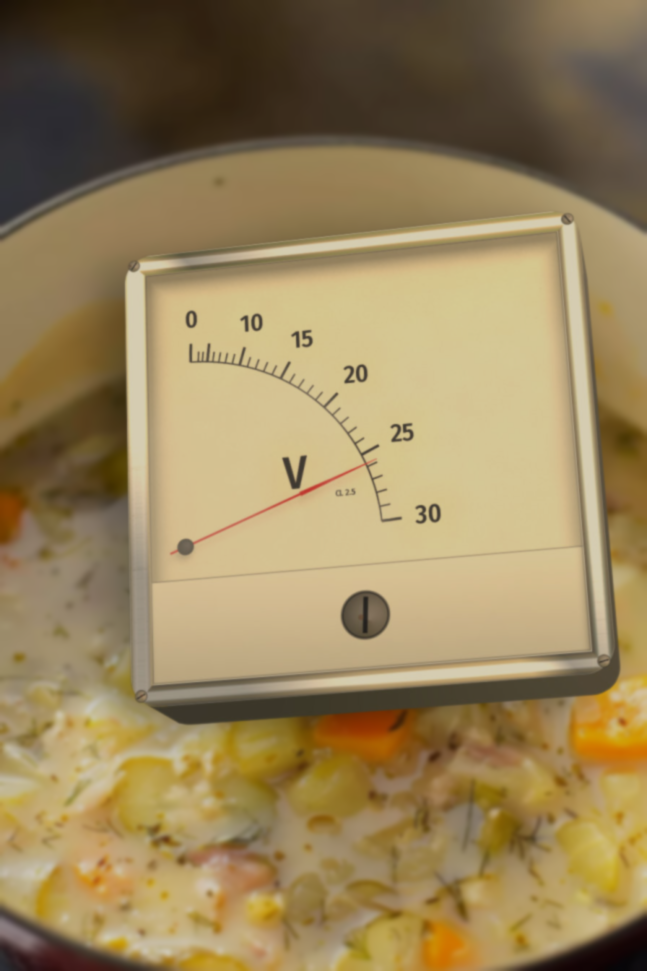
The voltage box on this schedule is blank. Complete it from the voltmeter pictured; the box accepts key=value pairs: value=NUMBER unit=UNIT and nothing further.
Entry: value=26 unit=V
